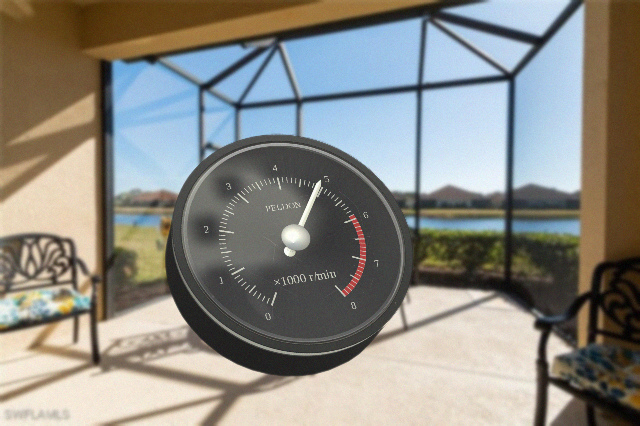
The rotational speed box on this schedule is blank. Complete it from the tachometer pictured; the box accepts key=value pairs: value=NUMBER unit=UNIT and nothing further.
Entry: value=4900 unit=rpm
